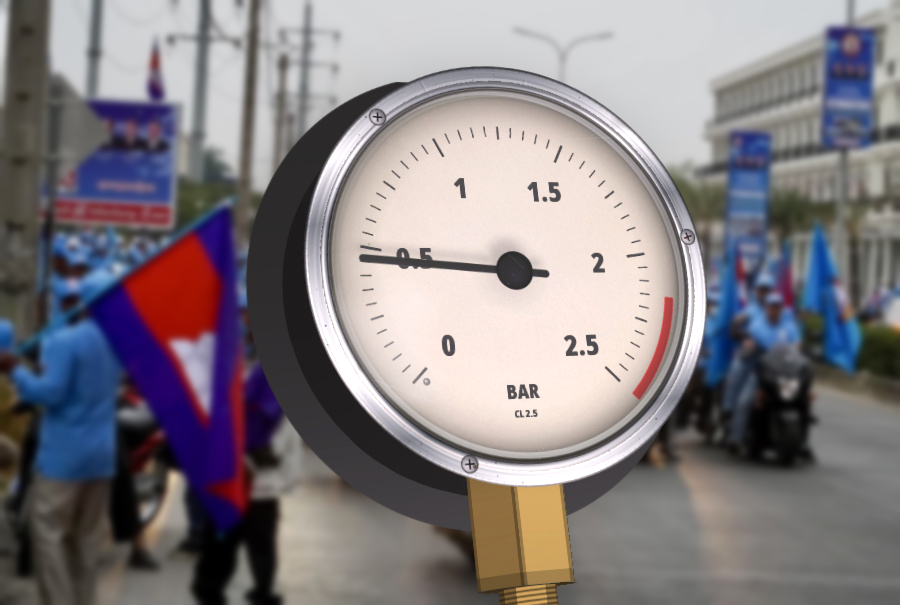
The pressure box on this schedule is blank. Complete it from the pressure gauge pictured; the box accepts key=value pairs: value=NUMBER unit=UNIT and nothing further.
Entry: value=0.45 unit=bar
